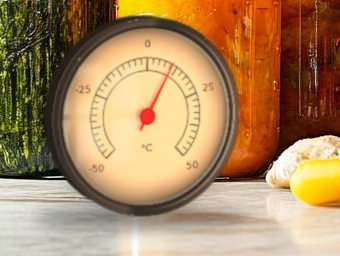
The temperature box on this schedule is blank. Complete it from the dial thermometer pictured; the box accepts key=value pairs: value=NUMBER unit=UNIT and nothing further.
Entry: value=10 unit=°C
